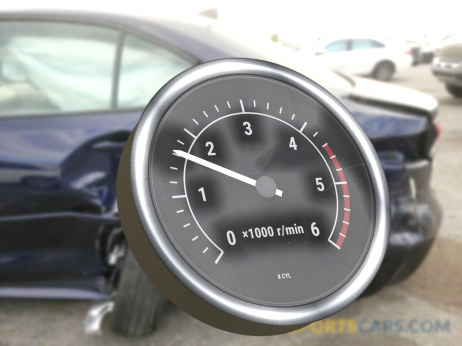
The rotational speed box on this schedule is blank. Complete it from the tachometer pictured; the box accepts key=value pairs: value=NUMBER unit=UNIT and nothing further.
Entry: value=1600 unit=rpm
